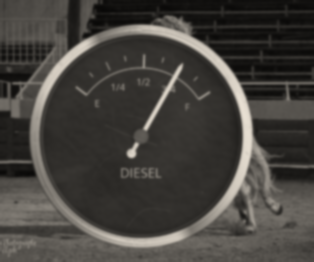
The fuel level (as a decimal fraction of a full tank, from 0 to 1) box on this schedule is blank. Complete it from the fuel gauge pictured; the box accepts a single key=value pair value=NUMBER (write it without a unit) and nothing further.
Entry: value=0.75
